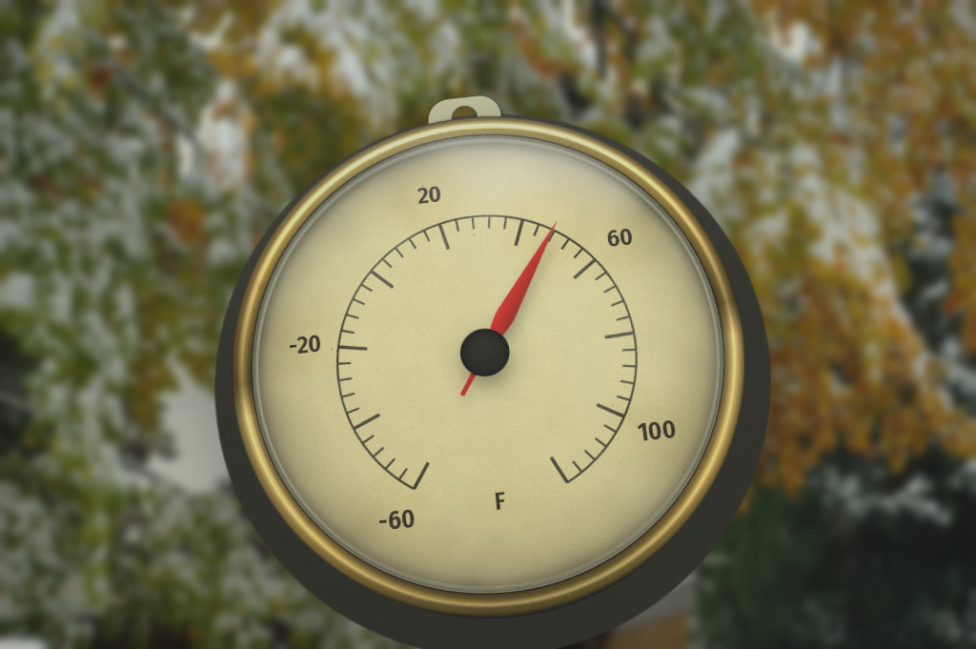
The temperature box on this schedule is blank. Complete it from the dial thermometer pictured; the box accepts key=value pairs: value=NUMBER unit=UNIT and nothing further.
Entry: value=48 unit=°F
